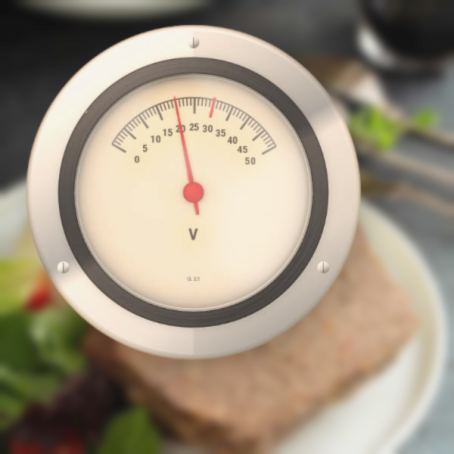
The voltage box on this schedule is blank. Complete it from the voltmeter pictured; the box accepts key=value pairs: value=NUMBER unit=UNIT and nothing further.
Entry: value=20 unit=V
